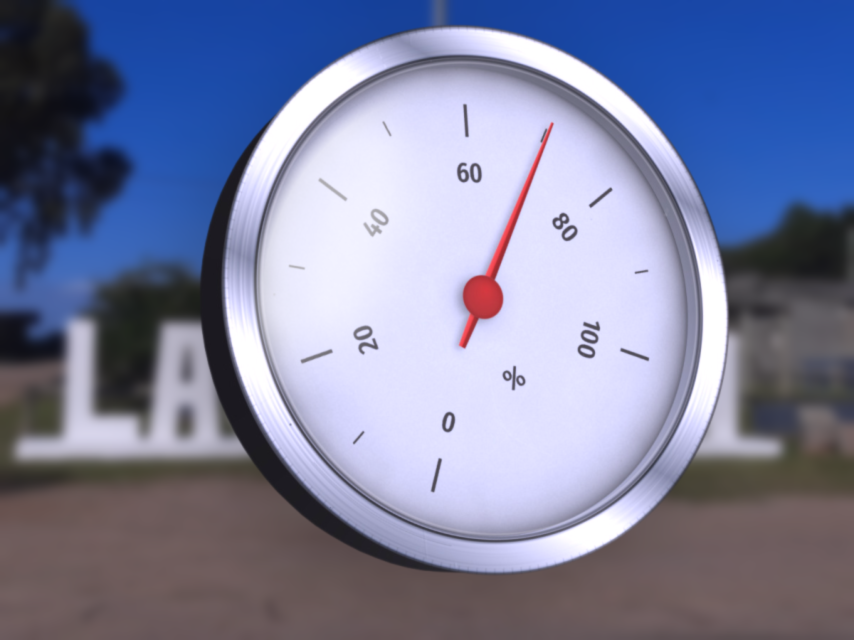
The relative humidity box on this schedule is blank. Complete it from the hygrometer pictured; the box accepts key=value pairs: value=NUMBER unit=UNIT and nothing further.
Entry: value=70 unit=%
